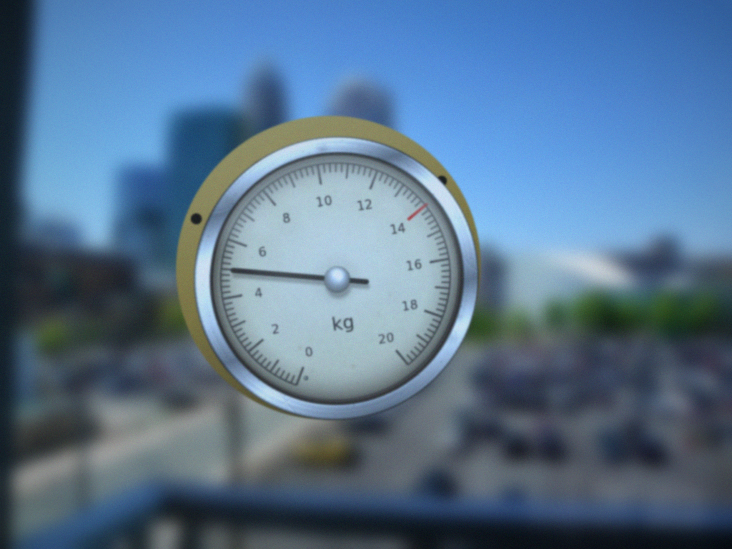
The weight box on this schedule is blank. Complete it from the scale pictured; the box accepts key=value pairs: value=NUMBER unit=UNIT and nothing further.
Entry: value=5 unit=kg
